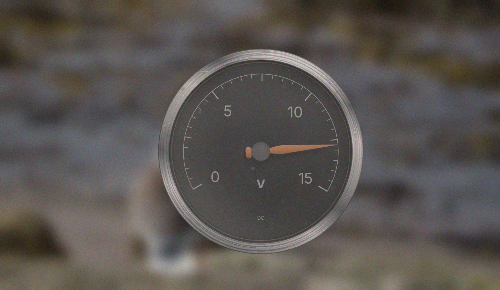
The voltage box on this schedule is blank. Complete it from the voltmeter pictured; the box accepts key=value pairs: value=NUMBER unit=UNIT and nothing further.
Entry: value=12.75 unit=V
